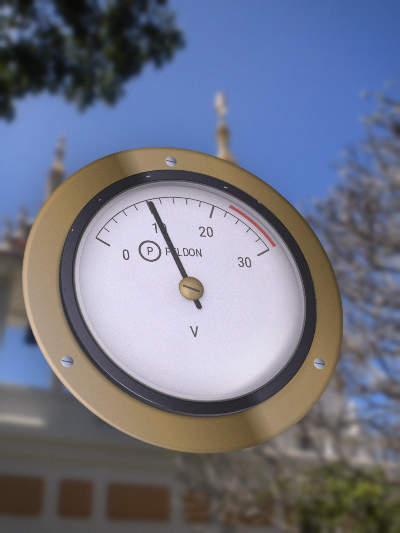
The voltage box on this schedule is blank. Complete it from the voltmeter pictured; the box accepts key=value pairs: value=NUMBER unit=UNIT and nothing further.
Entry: value=10 unit=V
